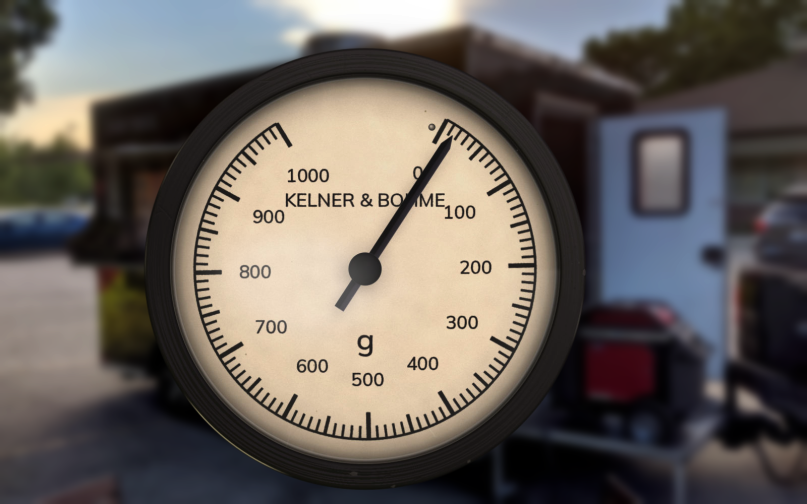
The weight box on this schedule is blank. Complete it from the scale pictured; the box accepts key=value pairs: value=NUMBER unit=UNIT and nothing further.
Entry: value=15 unit=g
